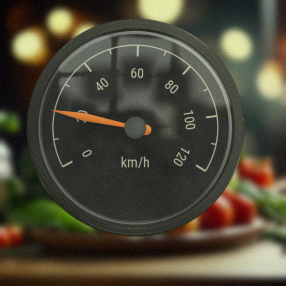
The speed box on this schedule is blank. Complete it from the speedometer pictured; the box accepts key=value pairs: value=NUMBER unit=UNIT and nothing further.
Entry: value=20 unit=km/h
